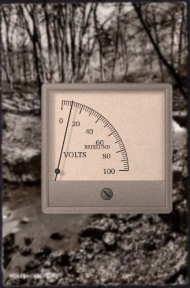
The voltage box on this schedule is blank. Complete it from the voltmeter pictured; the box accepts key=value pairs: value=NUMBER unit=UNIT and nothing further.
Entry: value=10 unit=V
